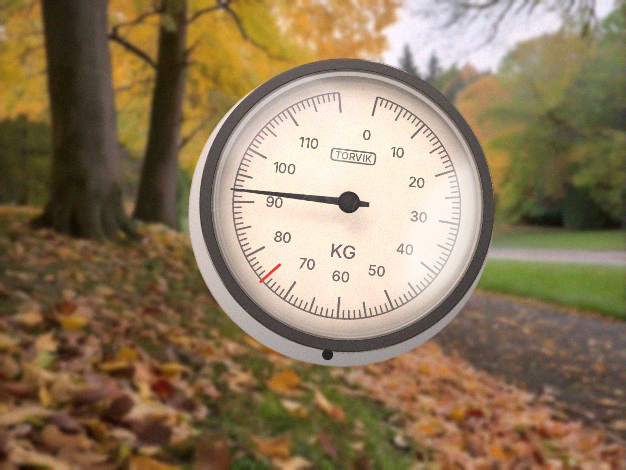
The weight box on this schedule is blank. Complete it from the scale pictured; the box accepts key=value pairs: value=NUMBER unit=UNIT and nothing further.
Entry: value=92 unit=kg
